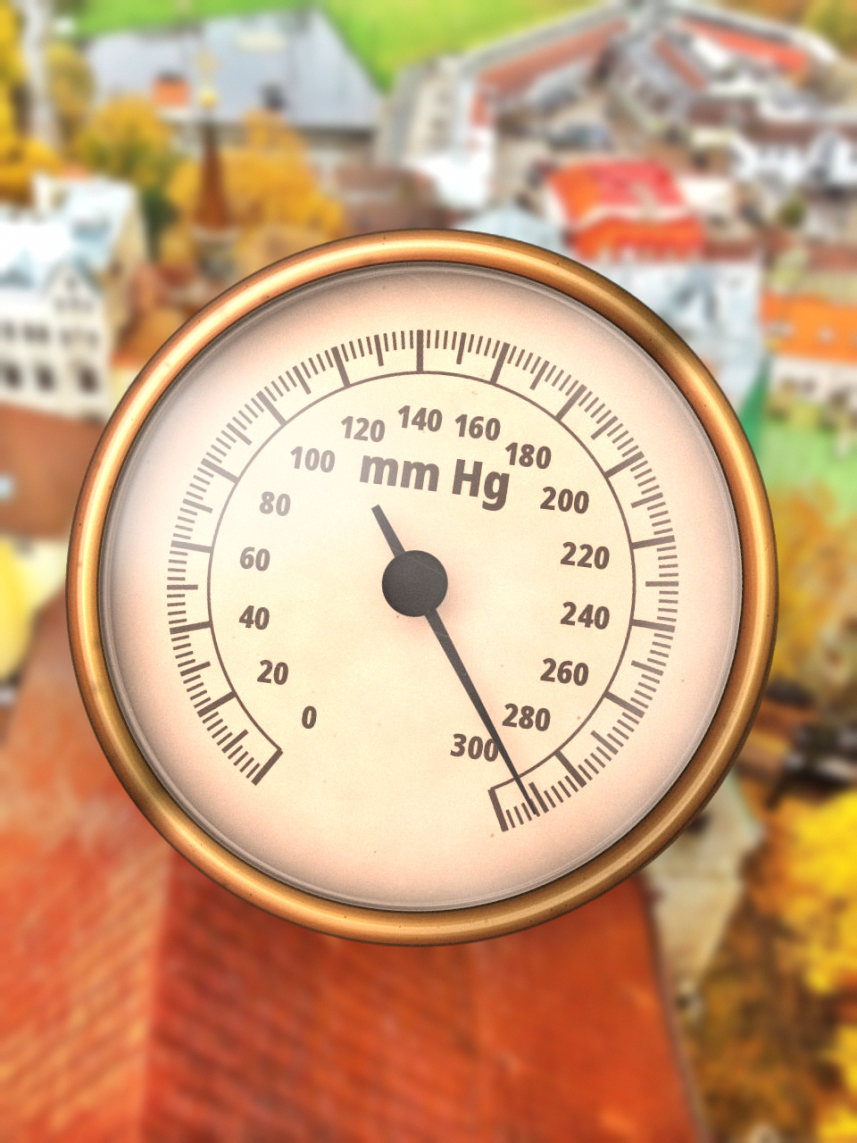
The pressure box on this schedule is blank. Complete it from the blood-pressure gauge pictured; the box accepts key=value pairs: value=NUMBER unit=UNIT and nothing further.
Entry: value=292 unit=mmHg
